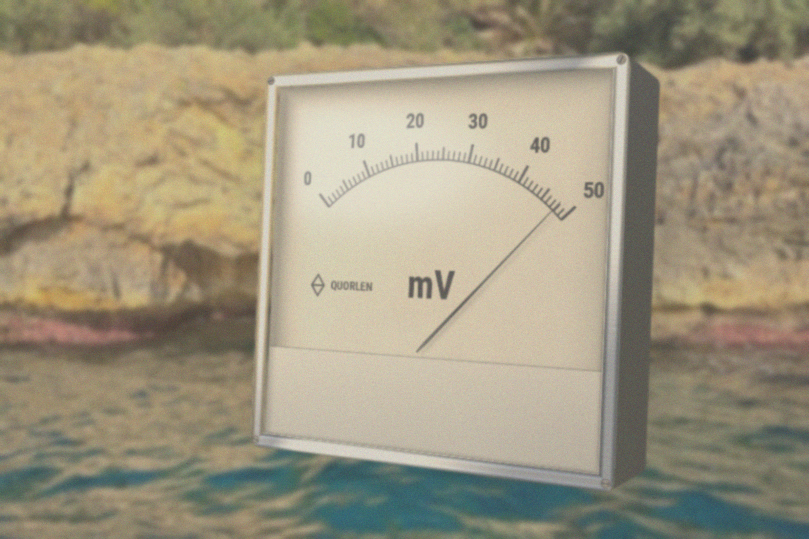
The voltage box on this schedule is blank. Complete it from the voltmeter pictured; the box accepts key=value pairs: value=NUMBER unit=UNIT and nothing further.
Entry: value=48 unit=mV
